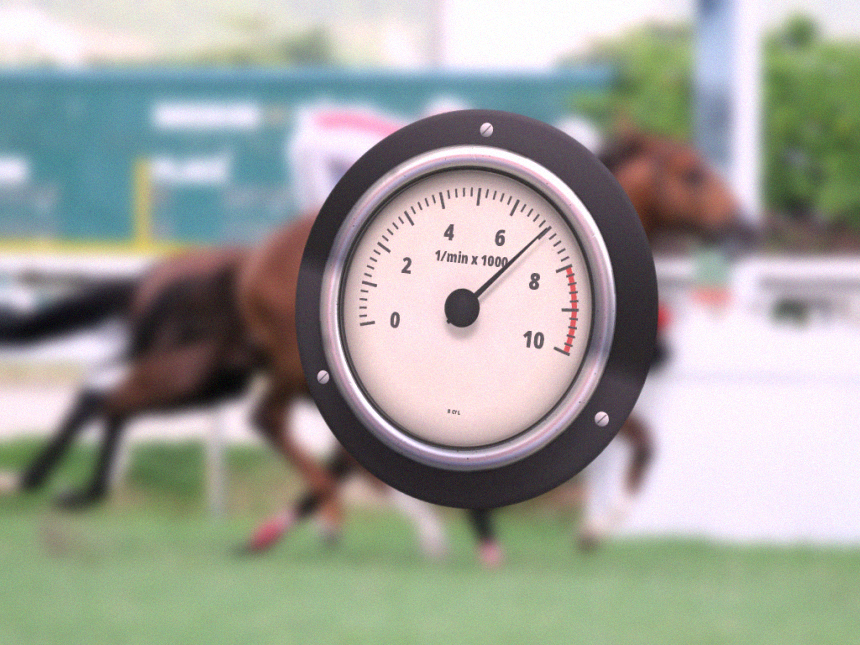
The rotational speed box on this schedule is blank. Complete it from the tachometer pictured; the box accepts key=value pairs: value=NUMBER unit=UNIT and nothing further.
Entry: value=7000 unit=rpm
